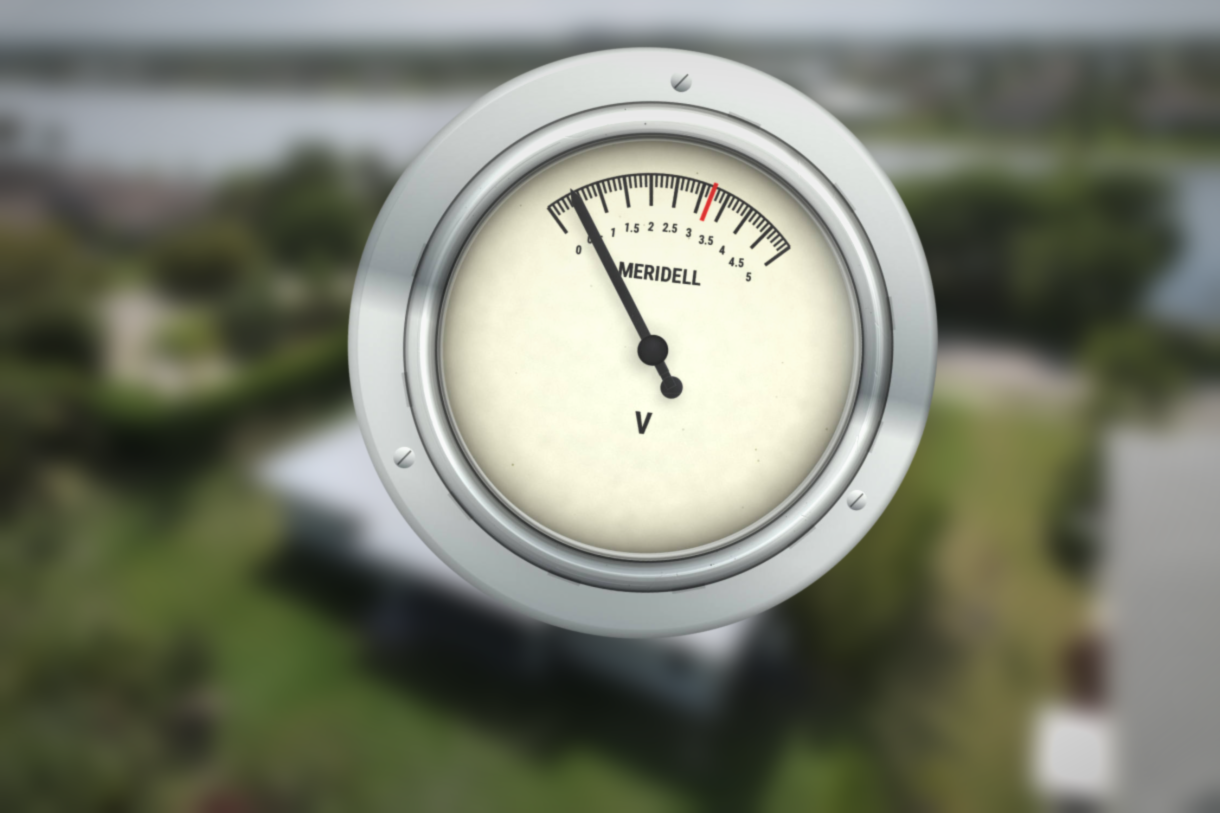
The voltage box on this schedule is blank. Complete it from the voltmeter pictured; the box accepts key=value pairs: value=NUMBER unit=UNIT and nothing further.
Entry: value=0.5 unit=V
